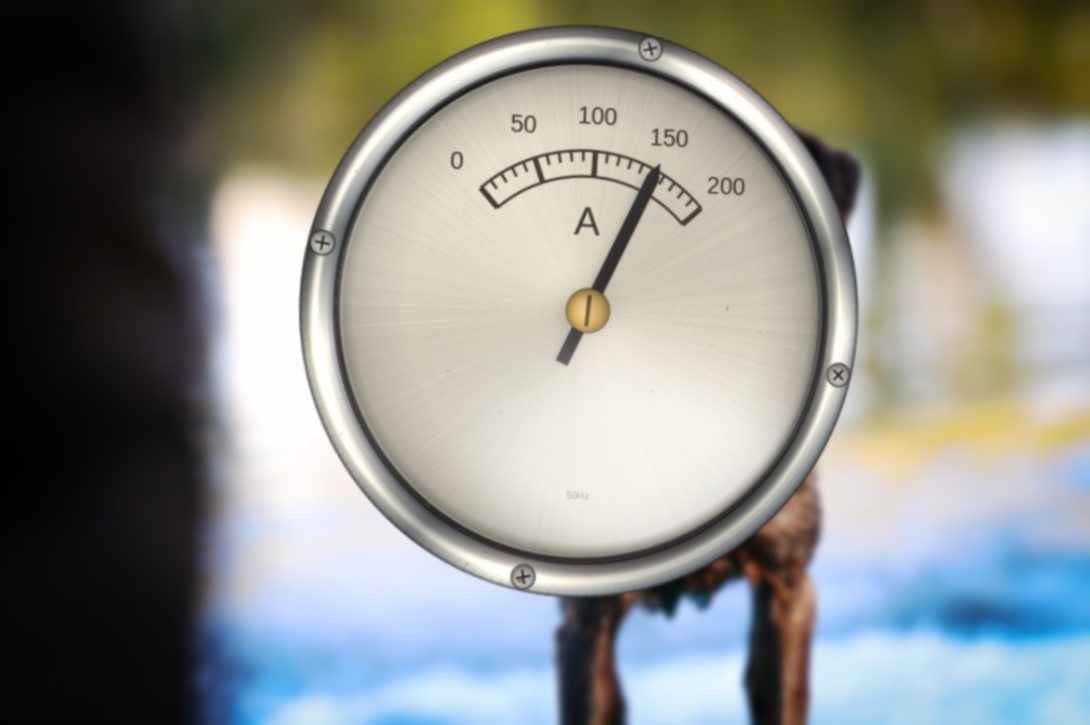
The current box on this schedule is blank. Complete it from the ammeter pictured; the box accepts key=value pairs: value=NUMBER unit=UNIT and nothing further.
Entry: value=150 unit=A
